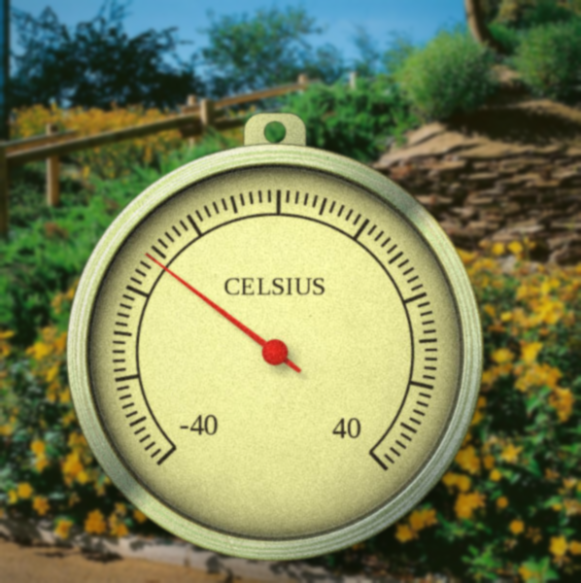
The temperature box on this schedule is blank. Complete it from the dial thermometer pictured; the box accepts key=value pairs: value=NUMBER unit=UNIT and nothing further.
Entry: value=-16 unit=°C
